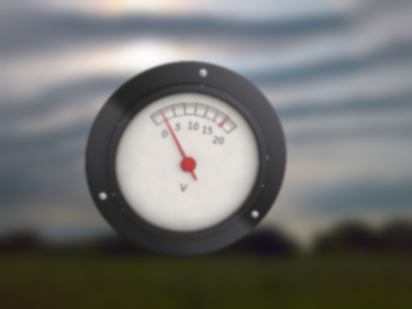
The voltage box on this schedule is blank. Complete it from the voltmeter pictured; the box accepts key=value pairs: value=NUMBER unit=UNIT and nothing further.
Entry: value=2.5 unit=V
